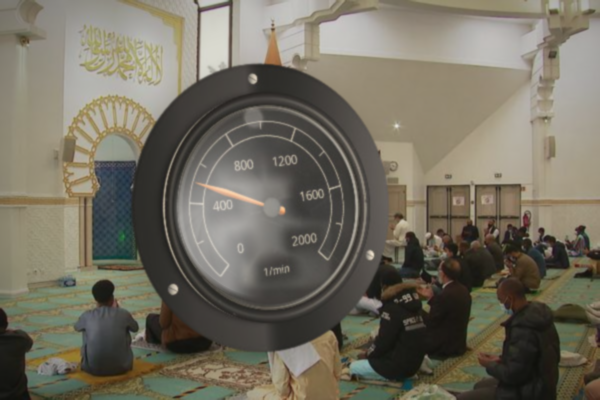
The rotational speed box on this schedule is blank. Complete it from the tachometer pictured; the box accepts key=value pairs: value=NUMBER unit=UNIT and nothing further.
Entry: value=500 unit=rpm
